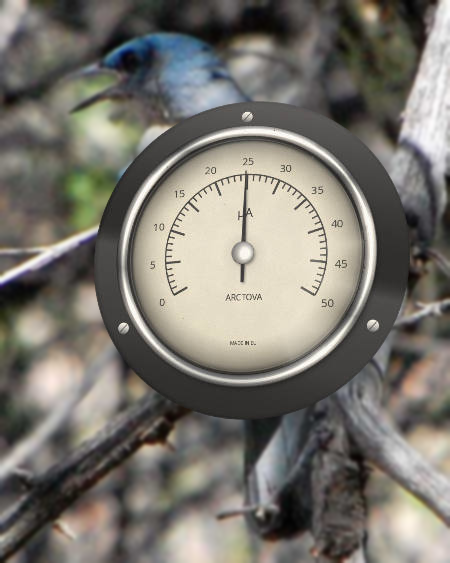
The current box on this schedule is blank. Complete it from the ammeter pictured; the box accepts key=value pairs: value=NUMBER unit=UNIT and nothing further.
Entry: value=25 unit=µA
